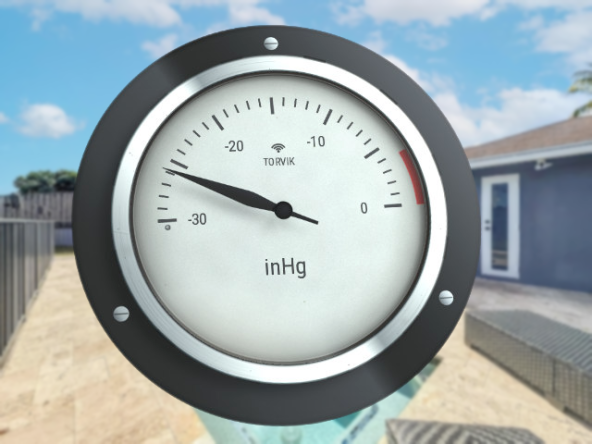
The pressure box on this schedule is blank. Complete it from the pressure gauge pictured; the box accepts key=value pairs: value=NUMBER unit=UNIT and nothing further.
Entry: value=-26 unit=inHg
